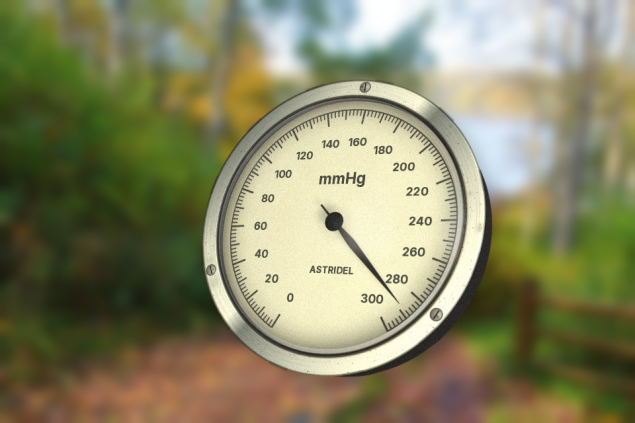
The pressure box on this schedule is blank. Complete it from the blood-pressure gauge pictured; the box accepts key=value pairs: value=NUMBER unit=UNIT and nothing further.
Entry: value=288 unit=mmHg
